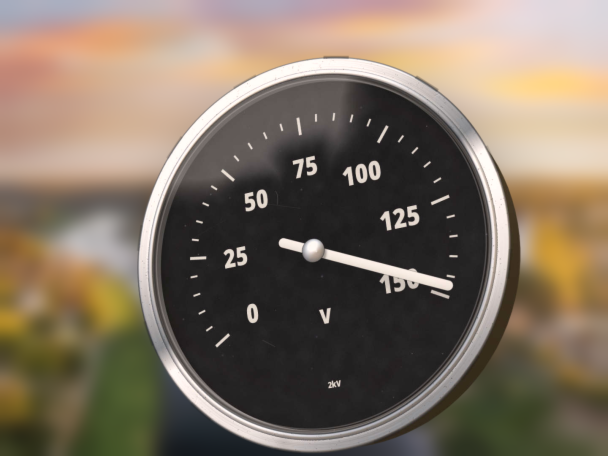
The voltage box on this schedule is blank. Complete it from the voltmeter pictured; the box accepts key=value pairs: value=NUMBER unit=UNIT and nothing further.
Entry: value=147.5 unit=V
